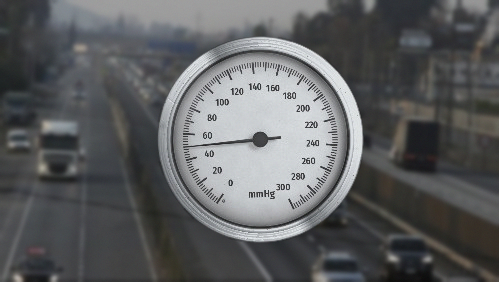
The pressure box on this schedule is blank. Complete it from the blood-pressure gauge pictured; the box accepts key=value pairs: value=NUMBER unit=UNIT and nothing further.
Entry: value=50 unit=mmHg
